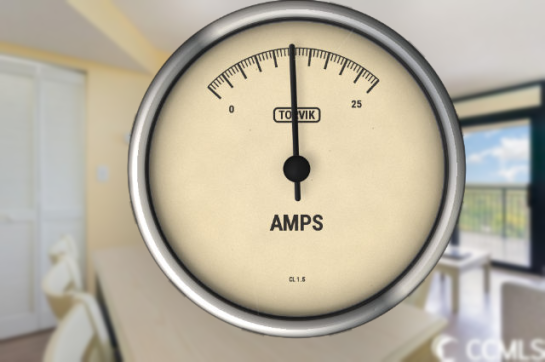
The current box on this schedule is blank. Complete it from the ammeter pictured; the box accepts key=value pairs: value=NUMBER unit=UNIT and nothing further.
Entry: value=12.5 unit=A
